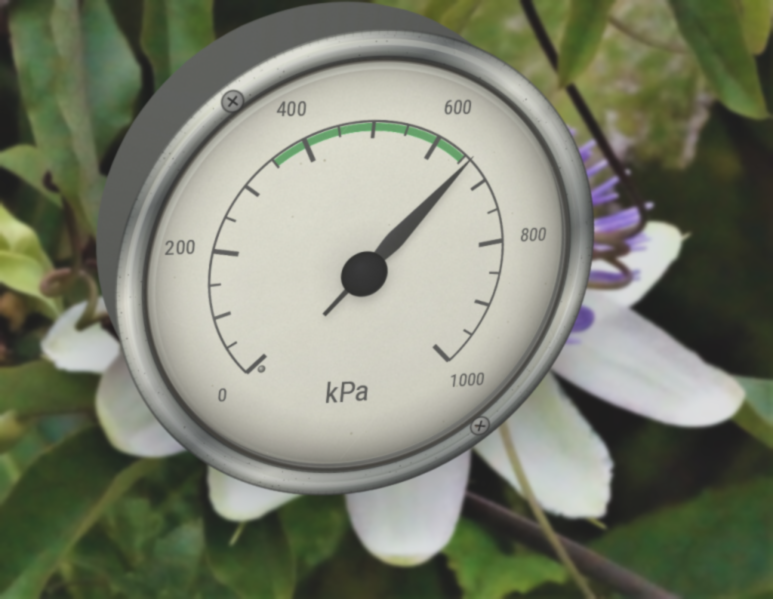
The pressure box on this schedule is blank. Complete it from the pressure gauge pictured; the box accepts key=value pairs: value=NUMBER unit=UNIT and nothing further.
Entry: value=650 unit=kPa
